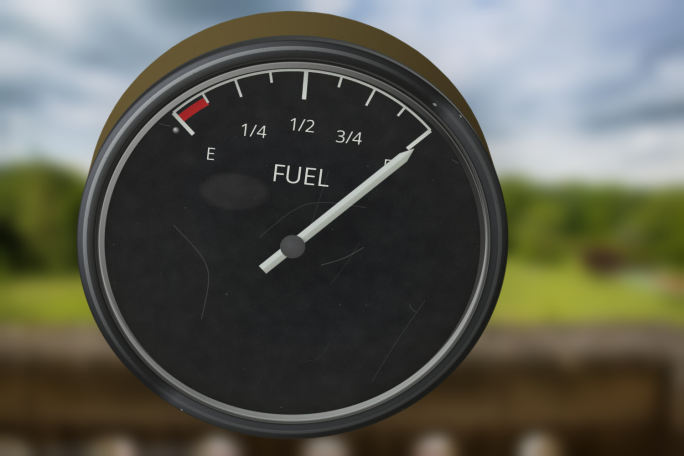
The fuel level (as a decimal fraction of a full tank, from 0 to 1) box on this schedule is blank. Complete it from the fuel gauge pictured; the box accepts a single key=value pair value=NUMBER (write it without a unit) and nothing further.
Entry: value=1
